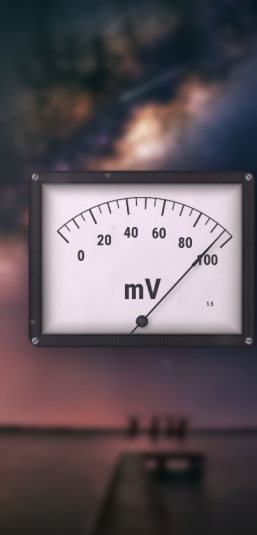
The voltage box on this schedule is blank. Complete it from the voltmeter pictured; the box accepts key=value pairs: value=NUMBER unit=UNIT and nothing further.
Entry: value=95 unit=mV
